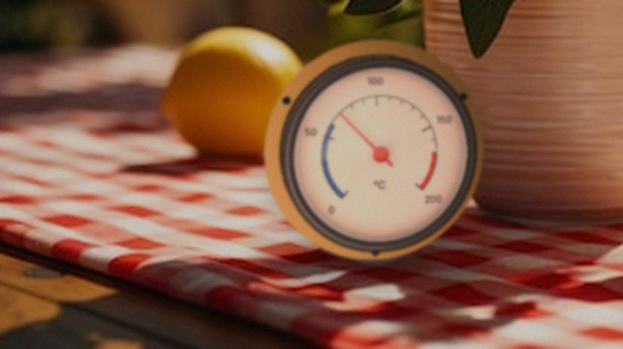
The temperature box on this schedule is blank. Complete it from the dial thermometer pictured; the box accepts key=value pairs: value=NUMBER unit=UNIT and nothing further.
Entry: value=70 unit=°C
